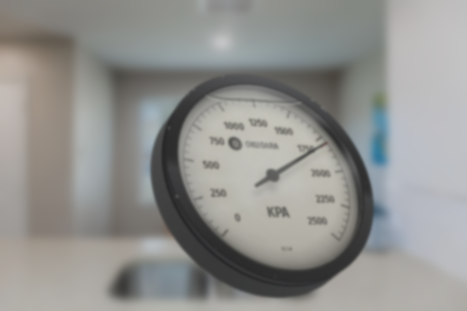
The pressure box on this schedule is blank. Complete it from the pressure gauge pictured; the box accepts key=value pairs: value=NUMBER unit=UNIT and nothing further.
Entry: value=1800 unit=kPa
